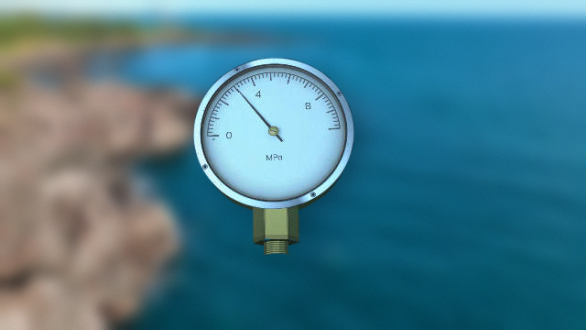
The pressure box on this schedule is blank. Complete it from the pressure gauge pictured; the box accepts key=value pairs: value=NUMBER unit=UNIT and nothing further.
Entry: value=3 unit=MPa
